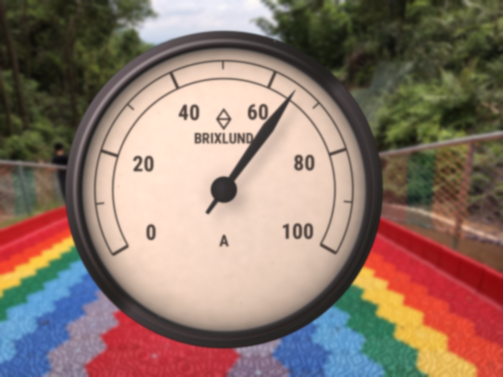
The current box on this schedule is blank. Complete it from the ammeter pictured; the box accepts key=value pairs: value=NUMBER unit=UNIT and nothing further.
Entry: value=65 unit=A
